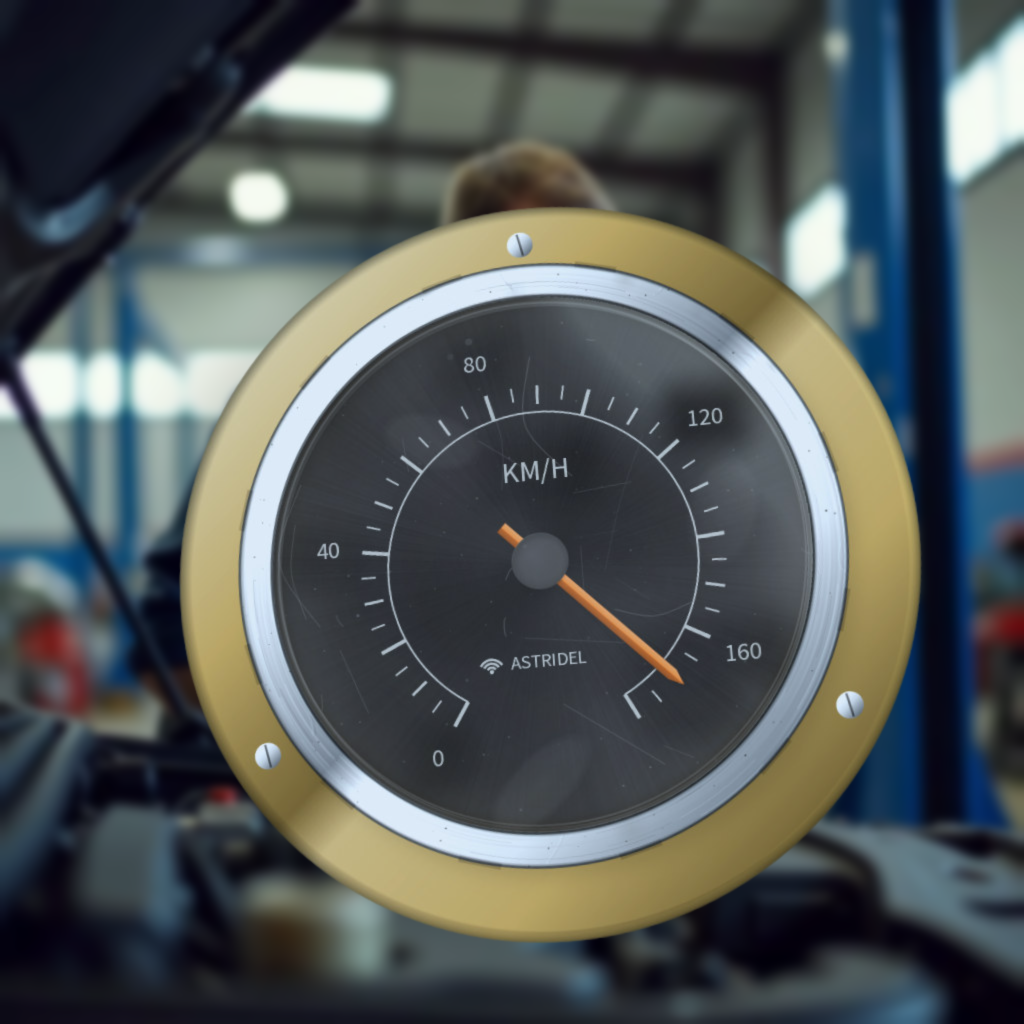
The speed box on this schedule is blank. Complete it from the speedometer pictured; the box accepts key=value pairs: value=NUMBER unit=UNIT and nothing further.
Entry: value=170 unit=km/h
